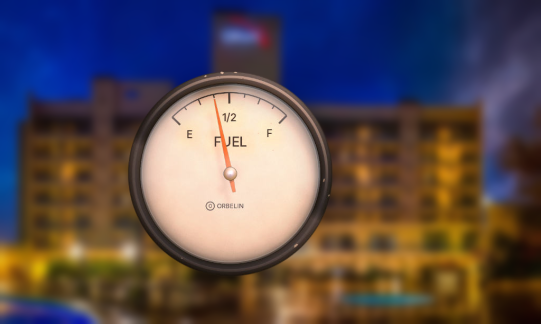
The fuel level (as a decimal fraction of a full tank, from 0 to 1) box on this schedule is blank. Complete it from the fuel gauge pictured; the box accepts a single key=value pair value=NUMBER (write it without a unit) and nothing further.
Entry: value=0.375
